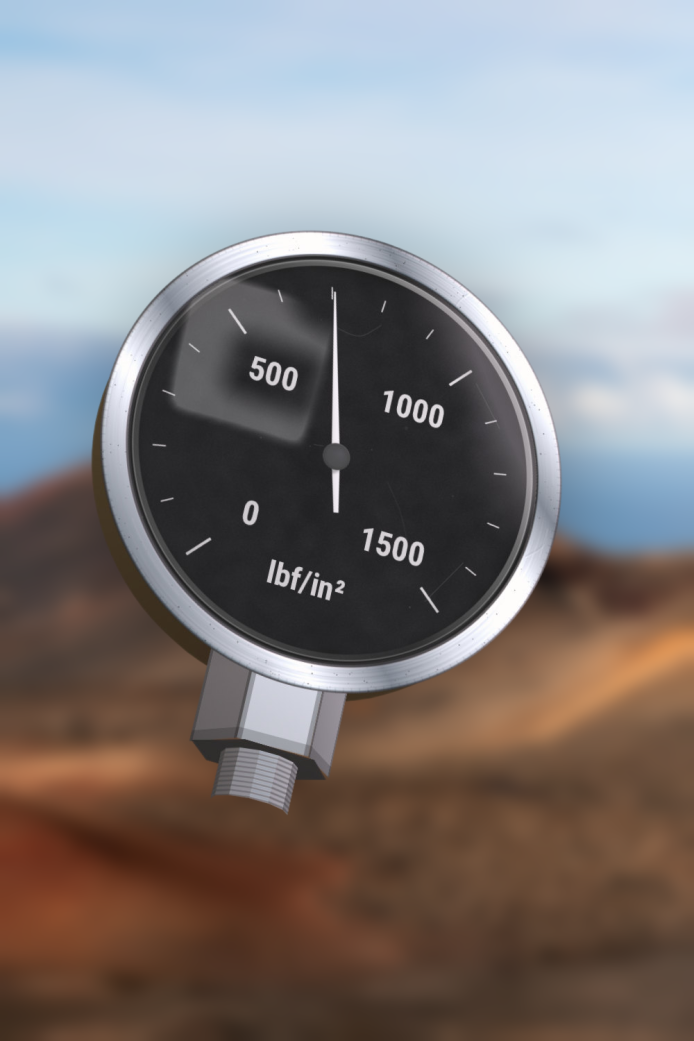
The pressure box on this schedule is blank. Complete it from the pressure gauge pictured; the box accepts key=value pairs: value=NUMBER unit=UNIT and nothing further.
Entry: value=700 unit=psi
